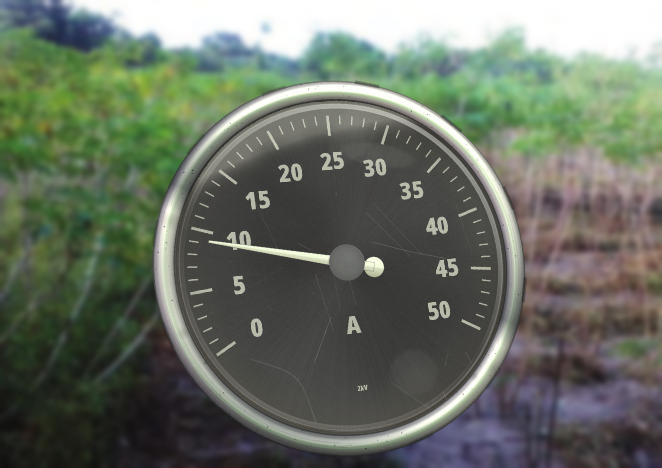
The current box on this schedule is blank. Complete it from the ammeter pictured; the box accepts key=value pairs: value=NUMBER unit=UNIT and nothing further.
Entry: value=9 unit=A
